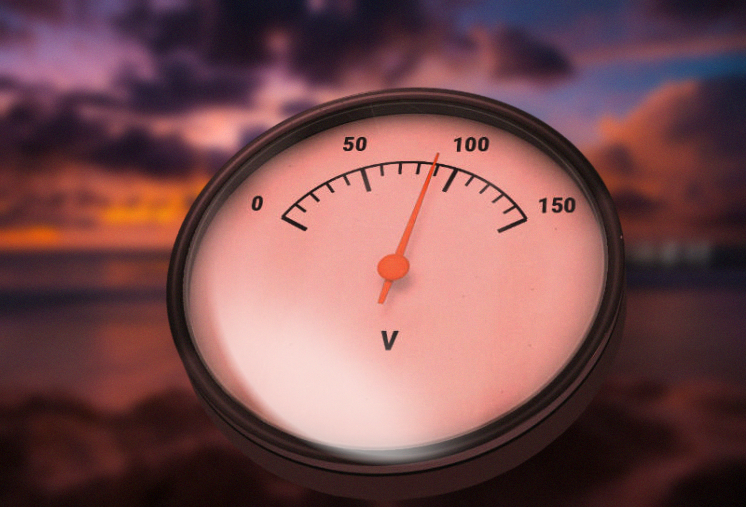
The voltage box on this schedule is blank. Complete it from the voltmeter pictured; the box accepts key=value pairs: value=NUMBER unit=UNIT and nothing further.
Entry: value=90 unit=V
